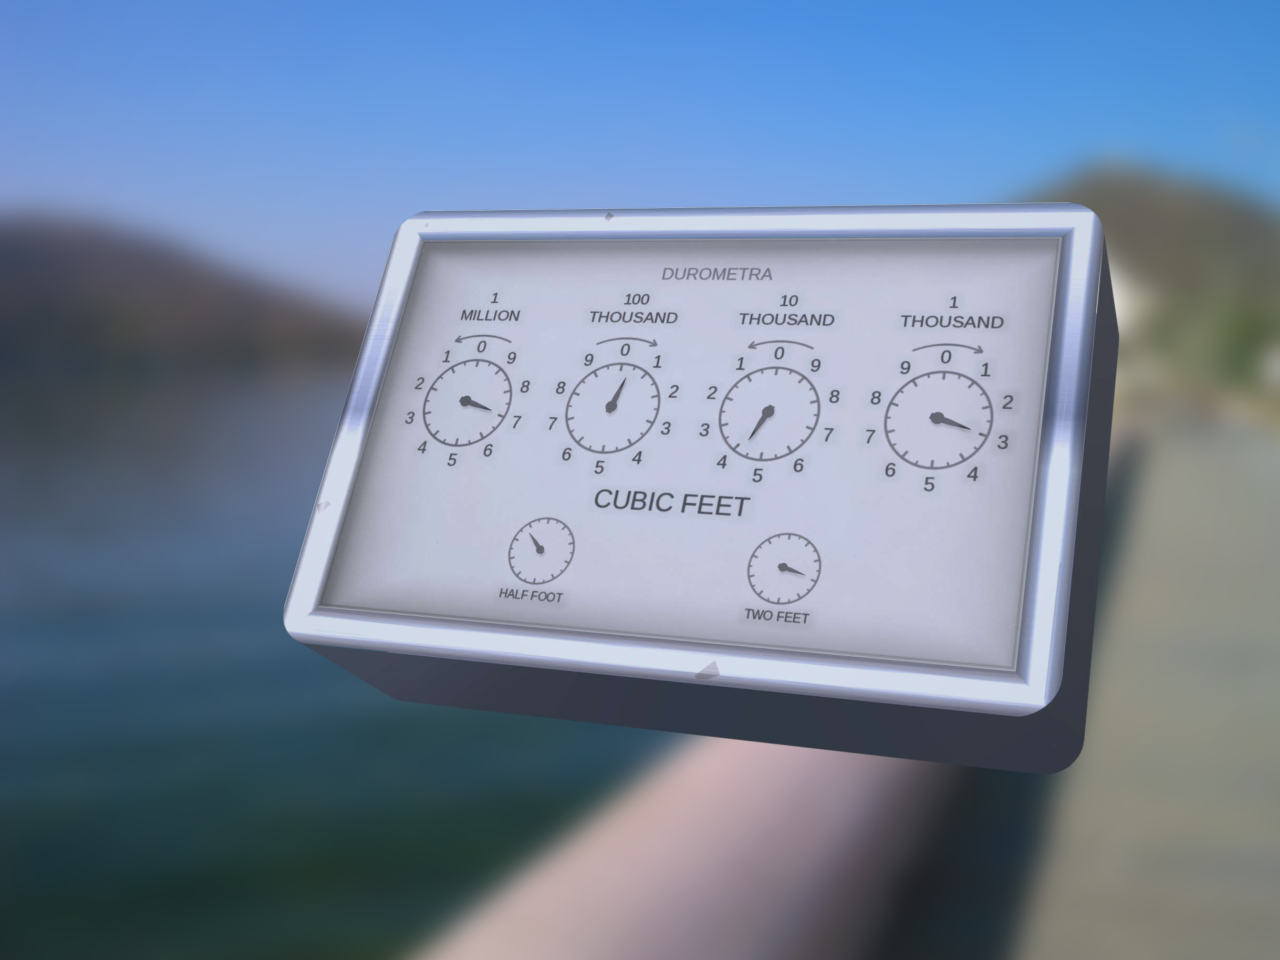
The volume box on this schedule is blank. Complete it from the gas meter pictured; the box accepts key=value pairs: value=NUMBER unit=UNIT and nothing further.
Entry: value=704300 unit=ft³
